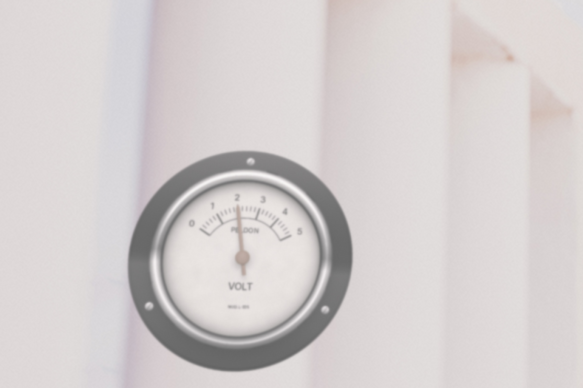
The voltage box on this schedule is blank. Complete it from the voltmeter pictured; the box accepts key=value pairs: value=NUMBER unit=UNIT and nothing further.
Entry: value=2 unit=V
